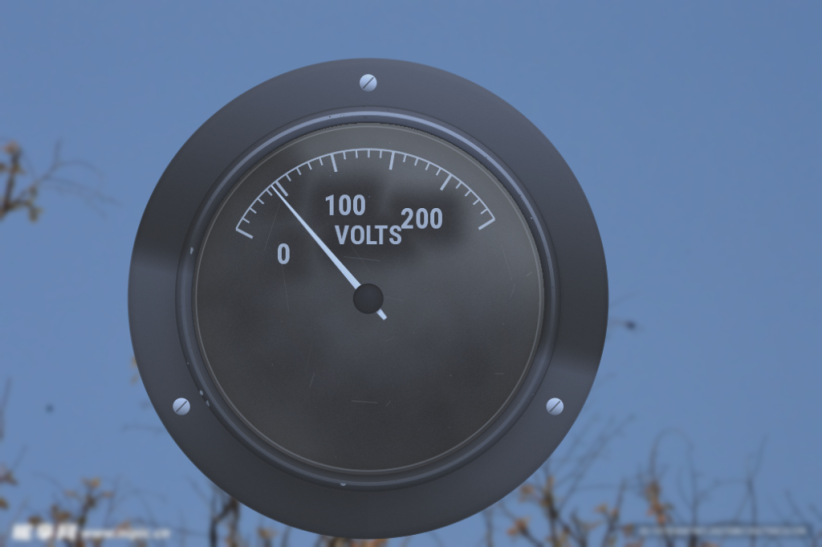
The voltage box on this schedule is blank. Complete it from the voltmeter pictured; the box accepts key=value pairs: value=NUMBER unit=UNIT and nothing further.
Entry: value=45 unit=V
